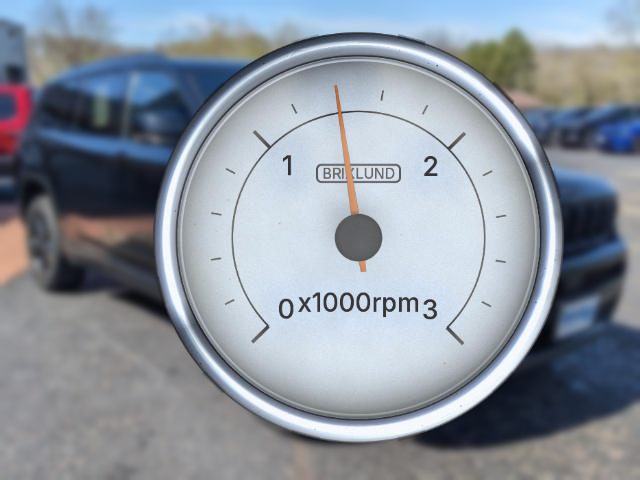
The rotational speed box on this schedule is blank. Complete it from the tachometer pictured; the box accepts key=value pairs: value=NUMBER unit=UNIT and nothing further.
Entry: value=1400 unit=rpm
